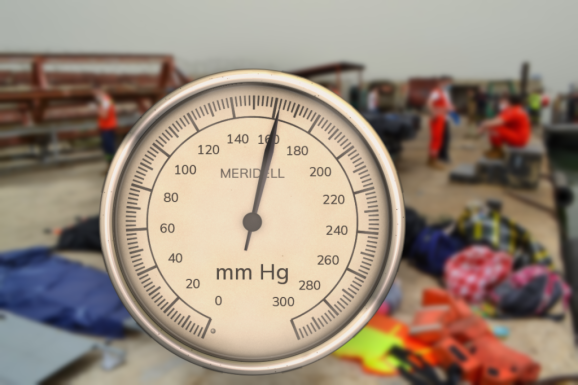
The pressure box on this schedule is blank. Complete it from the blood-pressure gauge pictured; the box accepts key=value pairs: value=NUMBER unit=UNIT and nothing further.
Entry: value=162 unit=mmHg
